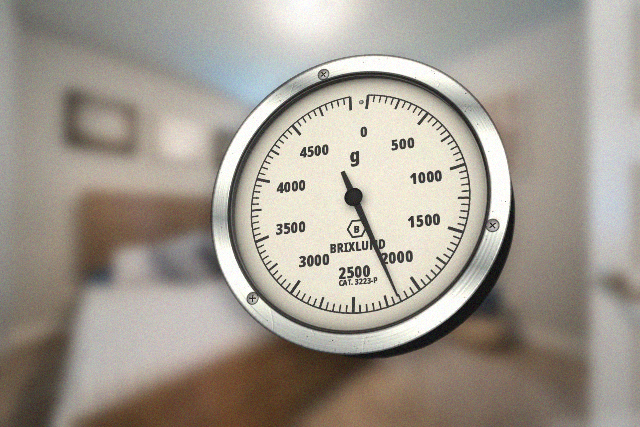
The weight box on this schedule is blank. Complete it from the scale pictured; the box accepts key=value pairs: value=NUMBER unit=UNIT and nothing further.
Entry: value=2150 unit=g
